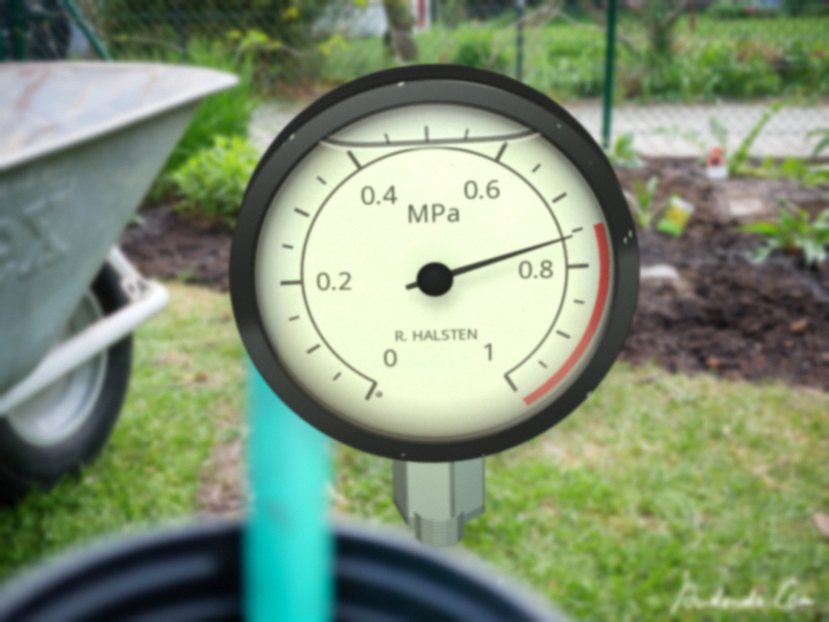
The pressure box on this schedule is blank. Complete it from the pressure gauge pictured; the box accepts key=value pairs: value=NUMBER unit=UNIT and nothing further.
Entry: value=0.75 unit=MPa
